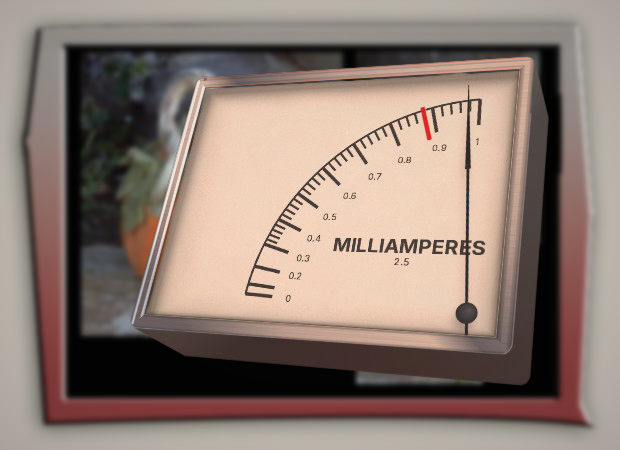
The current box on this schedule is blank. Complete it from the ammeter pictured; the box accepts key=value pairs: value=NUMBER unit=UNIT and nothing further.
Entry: value=0.98 unit=mA
